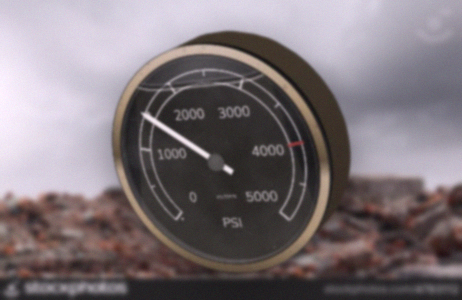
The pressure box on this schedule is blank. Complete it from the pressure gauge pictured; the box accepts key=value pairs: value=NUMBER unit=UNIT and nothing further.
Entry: value=1500 unit=psi
